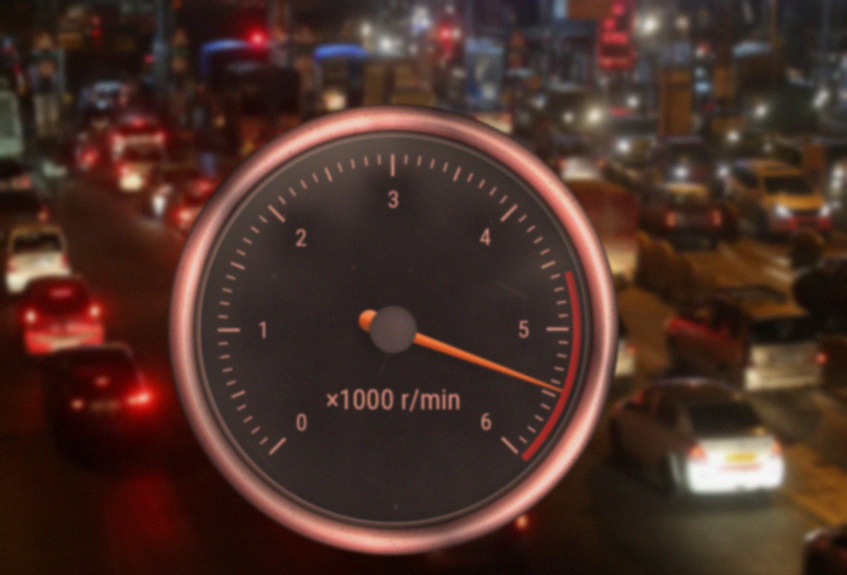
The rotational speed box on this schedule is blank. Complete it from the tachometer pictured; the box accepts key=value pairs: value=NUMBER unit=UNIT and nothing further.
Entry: value=5450 unit=rpm
